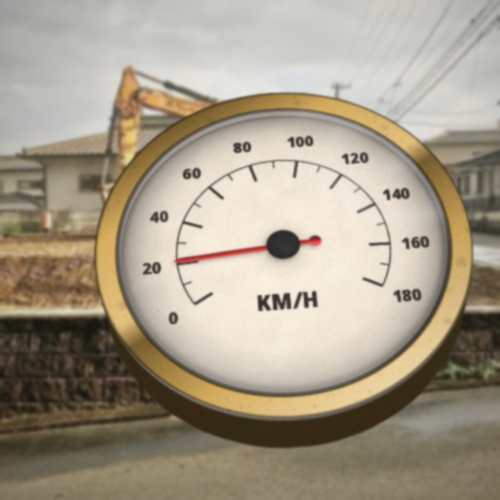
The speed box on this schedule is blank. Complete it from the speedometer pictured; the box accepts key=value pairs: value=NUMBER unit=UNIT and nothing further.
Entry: value=20 unit=km/h
